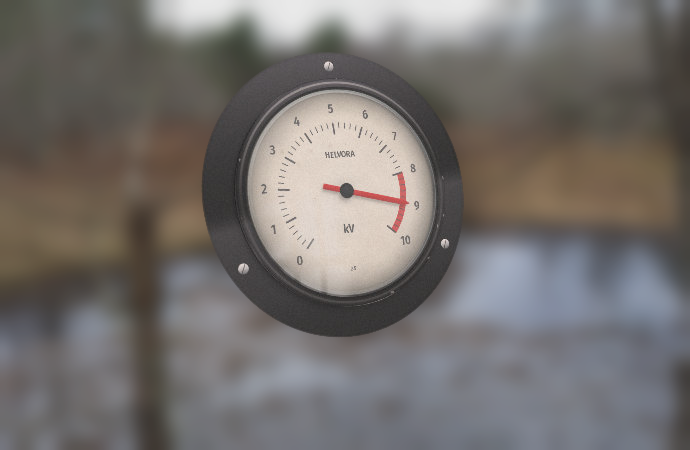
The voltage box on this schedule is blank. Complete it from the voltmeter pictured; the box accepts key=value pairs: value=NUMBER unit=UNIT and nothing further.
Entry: value=9 unit=kV
